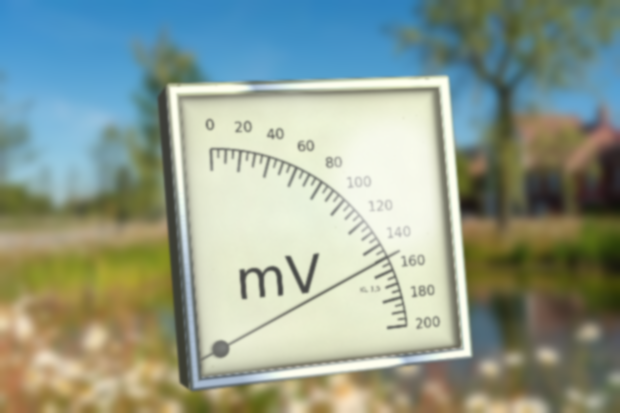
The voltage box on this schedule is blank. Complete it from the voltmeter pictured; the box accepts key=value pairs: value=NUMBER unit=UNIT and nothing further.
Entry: value=150 unit=mV
